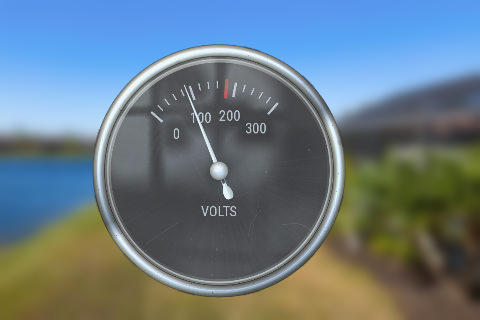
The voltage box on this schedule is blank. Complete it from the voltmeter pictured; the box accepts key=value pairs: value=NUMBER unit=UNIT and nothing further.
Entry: value=90 unit=V
